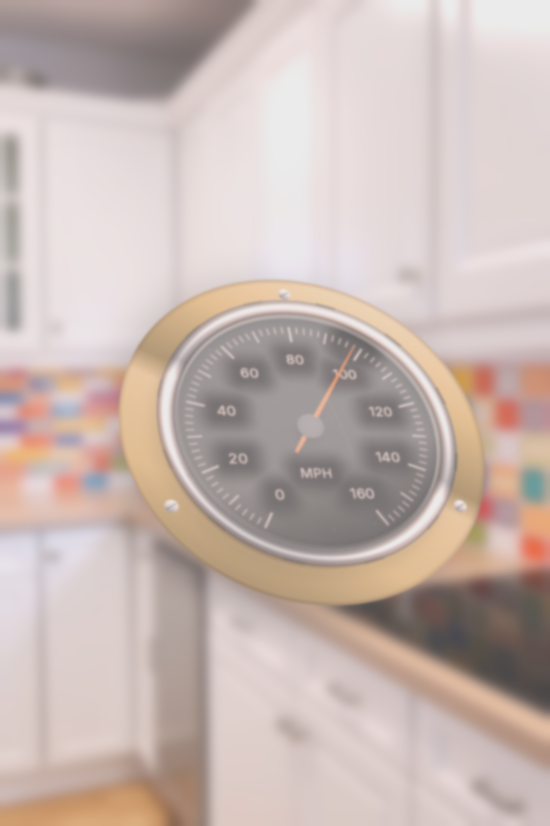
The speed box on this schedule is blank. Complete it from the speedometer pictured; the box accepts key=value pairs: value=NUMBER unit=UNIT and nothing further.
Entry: value=98 unit=mph
